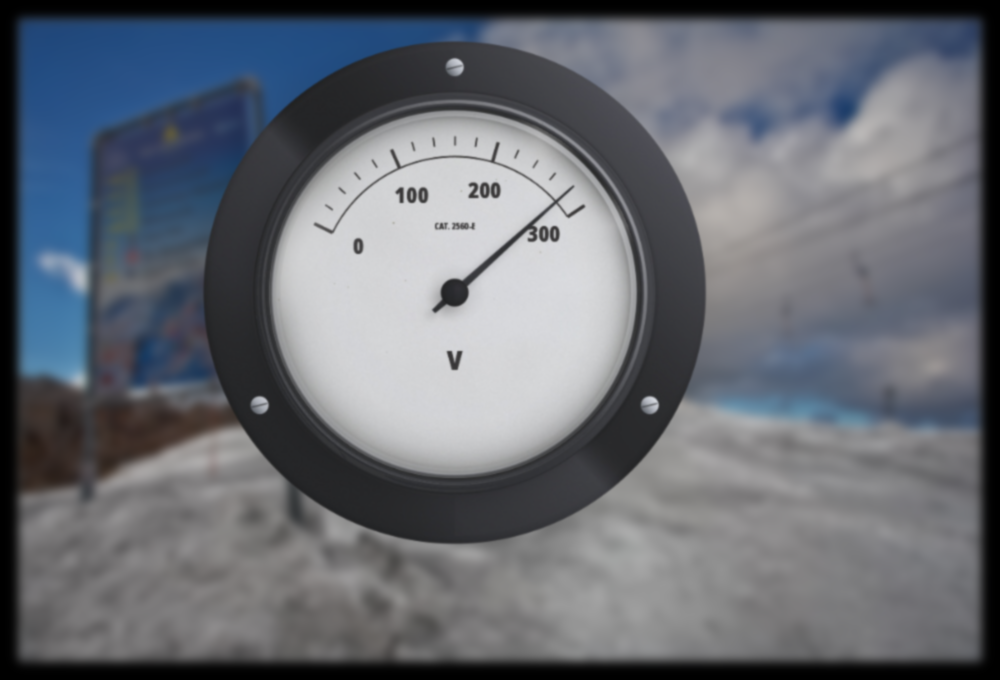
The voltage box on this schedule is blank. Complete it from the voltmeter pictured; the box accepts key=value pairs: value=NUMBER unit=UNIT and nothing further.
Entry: value=280 unit=V
